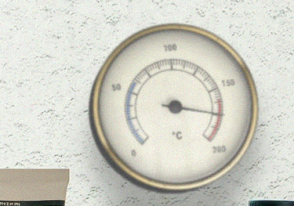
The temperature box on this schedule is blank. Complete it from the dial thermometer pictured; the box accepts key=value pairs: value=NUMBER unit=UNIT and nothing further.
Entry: value=175 unit=°C
